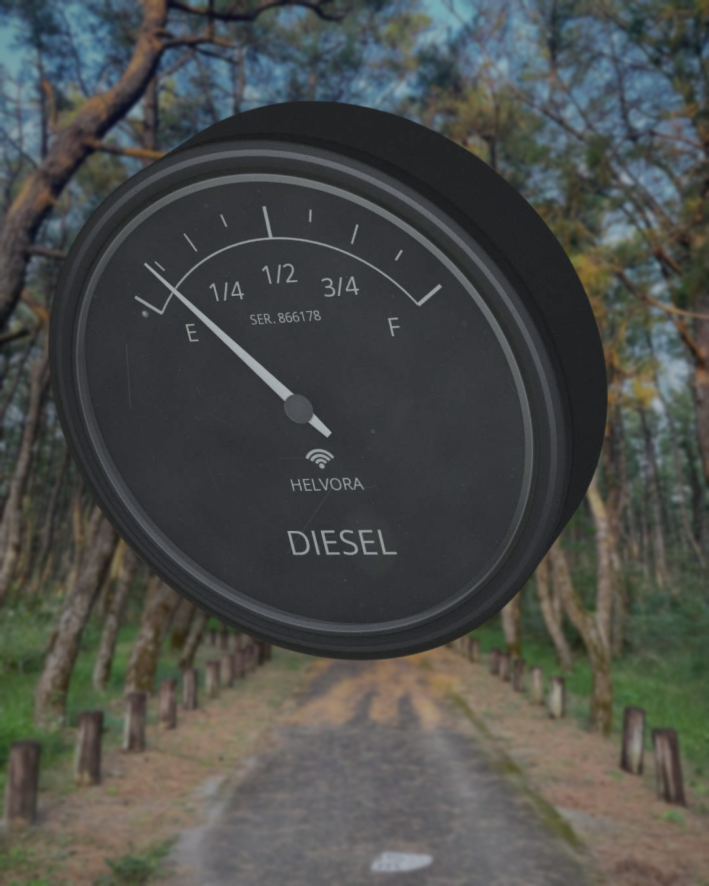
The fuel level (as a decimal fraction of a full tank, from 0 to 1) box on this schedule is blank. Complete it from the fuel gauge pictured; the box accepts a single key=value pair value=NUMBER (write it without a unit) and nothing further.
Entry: value=0.125
